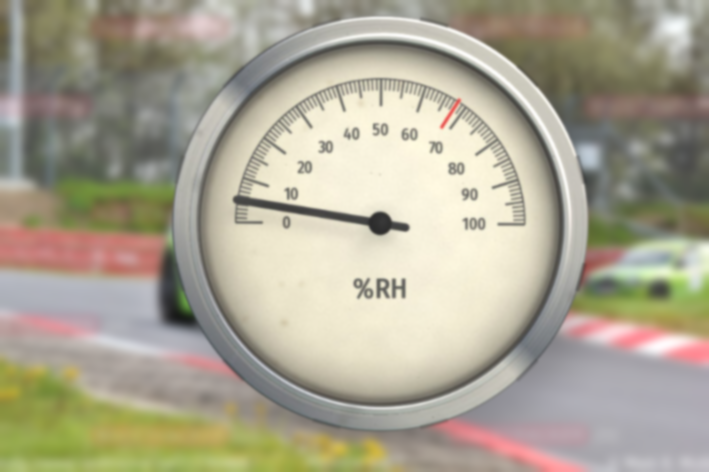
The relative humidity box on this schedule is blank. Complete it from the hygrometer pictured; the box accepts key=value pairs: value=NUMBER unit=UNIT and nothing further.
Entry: value=5 unit=%
